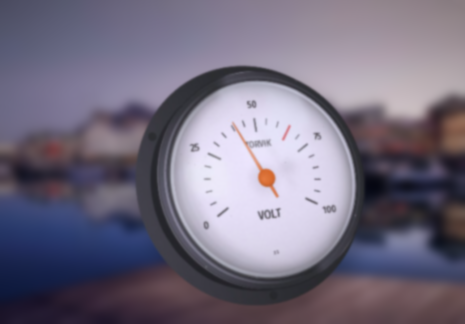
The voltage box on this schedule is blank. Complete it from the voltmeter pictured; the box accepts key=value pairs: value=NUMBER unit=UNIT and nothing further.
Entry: value=40 unit=V
